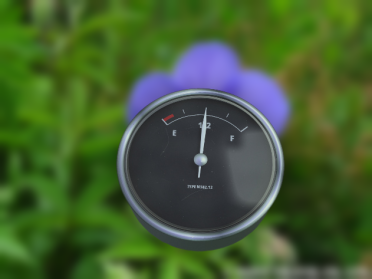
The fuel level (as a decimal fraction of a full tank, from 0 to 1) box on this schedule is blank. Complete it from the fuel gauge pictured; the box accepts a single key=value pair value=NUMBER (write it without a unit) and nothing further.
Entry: value=0.5
